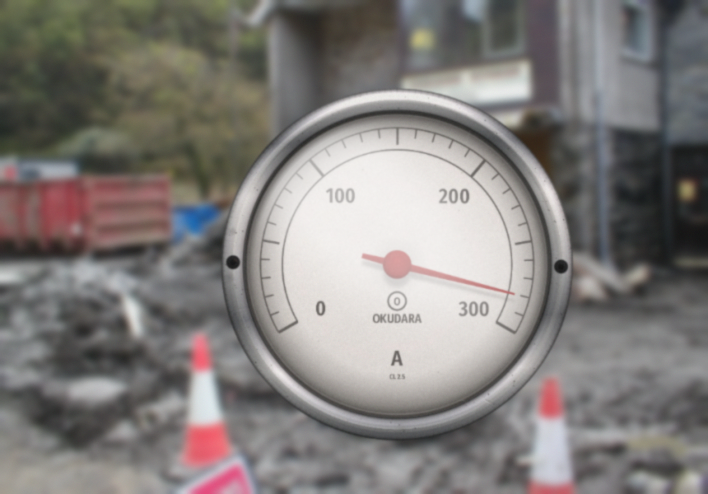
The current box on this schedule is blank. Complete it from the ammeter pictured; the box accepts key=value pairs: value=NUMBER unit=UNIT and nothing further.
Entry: value=280 unit=A
